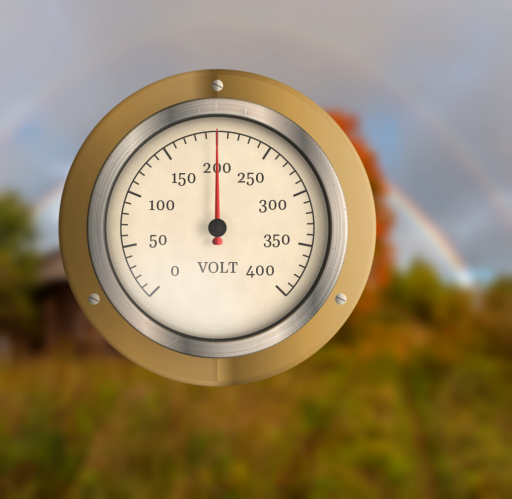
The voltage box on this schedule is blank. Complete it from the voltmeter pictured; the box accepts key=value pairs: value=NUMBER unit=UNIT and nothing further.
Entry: value=200 unit=V
